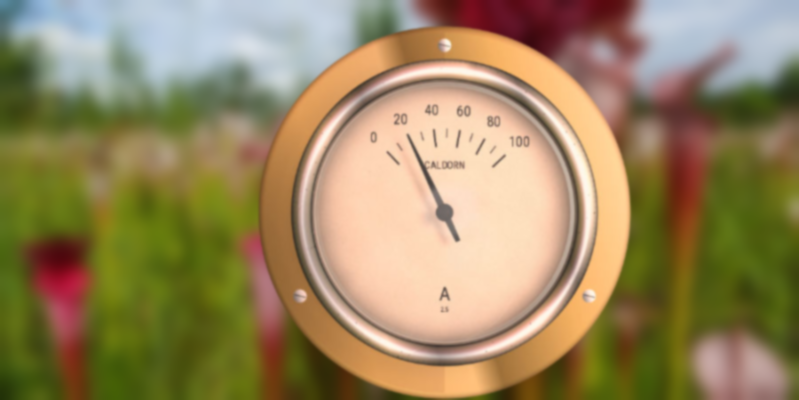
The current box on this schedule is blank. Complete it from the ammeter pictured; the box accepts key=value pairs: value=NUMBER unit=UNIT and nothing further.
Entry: value=20 unit=A
